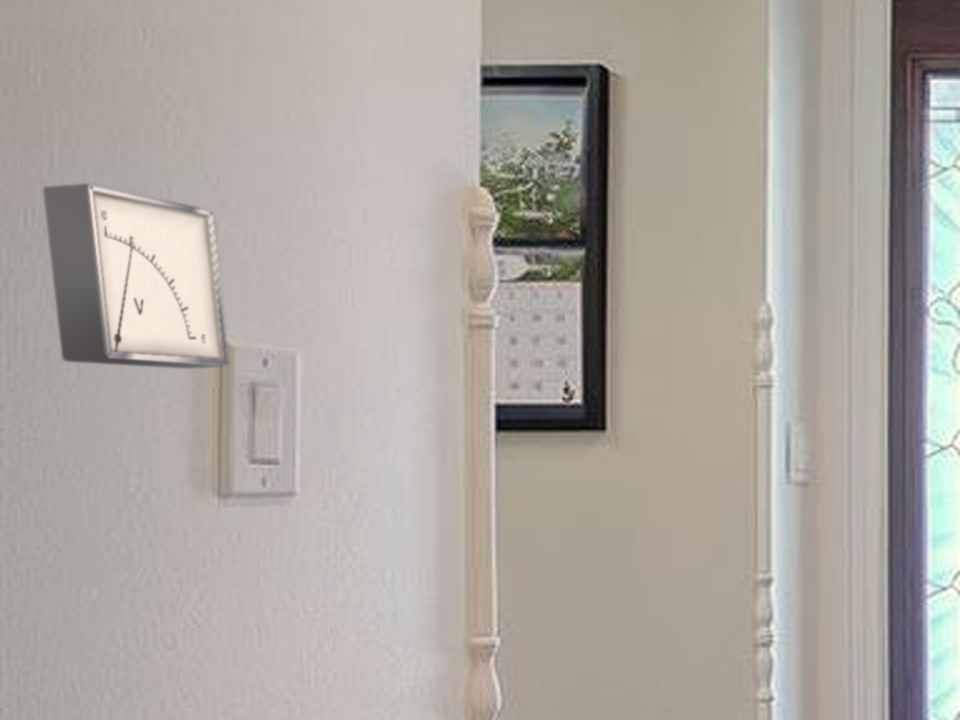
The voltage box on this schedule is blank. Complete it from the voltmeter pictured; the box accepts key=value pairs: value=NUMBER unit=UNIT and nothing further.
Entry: value=1 unit=V
